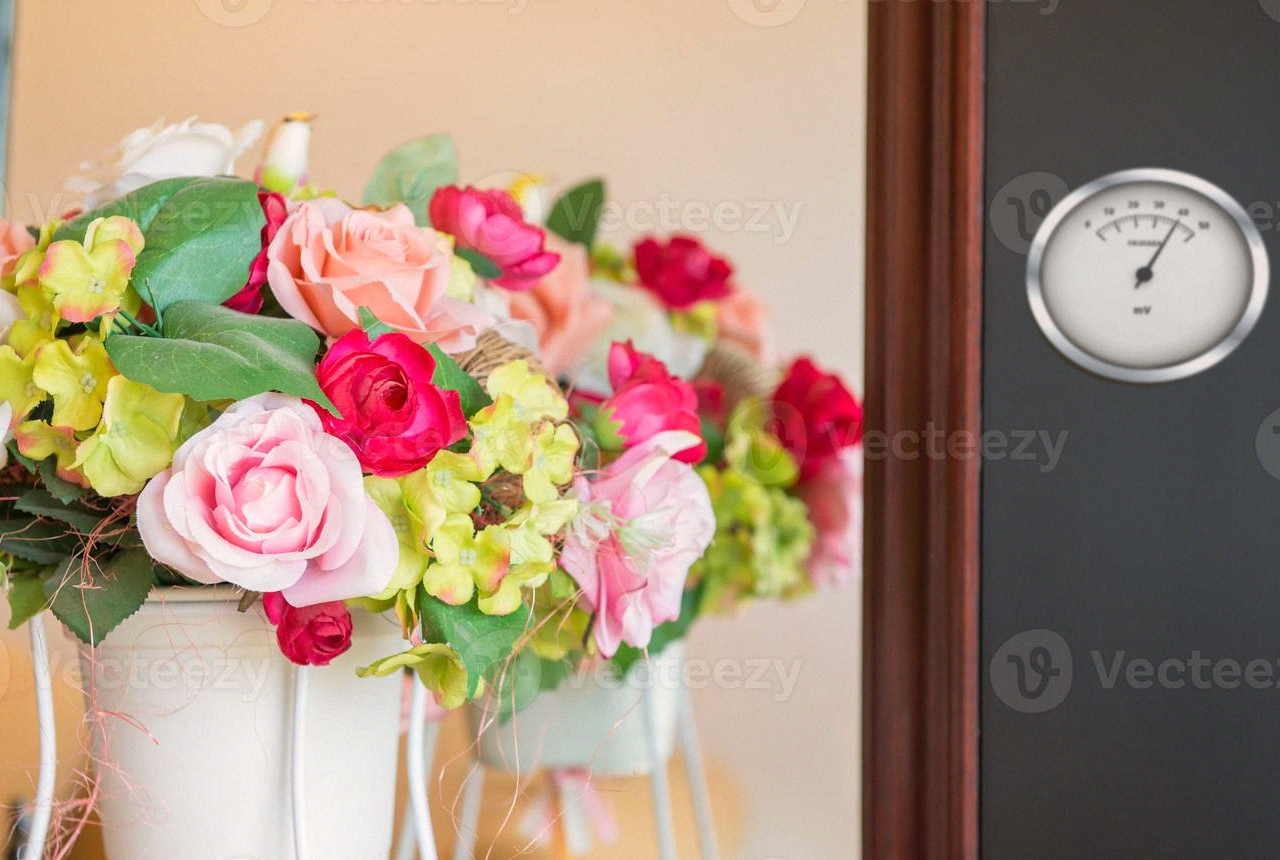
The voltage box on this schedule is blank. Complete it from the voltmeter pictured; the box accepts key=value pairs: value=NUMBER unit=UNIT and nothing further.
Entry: value=40 unit=mV
